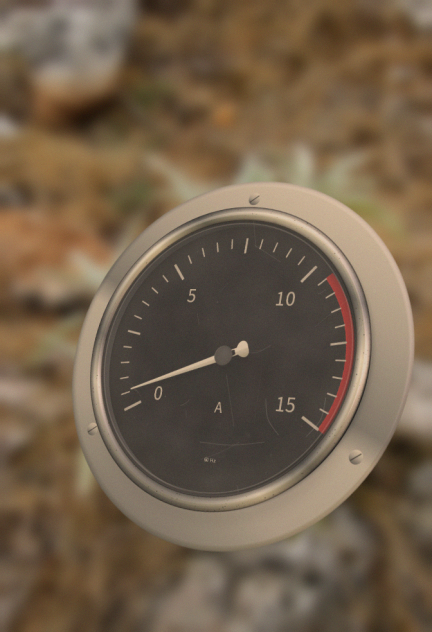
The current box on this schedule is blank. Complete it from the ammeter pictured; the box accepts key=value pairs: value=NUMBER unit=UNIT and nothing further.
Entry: value=0.5 unit=A
